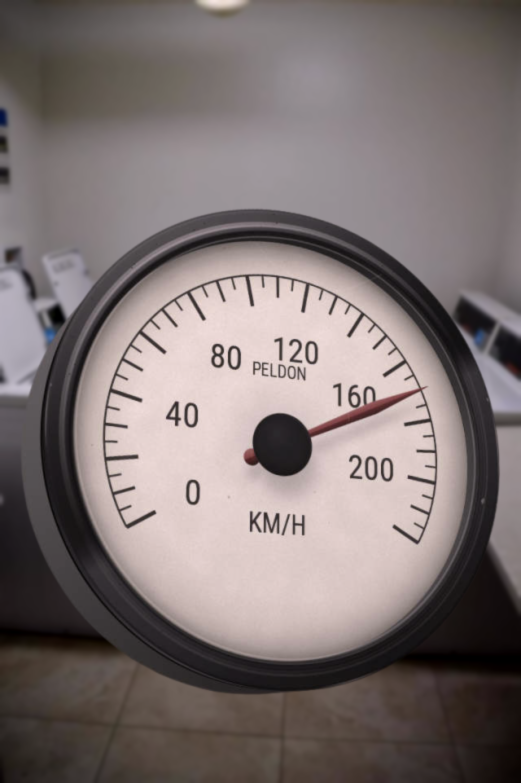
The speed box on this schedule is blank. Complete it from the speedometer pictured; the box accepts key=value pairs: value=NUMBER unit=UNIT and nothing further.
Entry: value=170 unit=km/h
